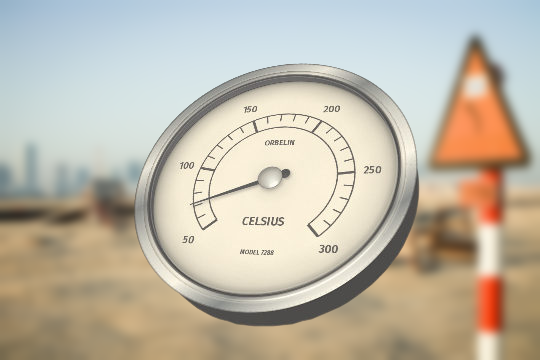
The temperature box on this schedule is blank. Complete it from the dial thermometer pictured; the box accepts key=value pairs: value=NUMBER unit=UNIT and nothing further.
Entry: value=70 unit=°C
